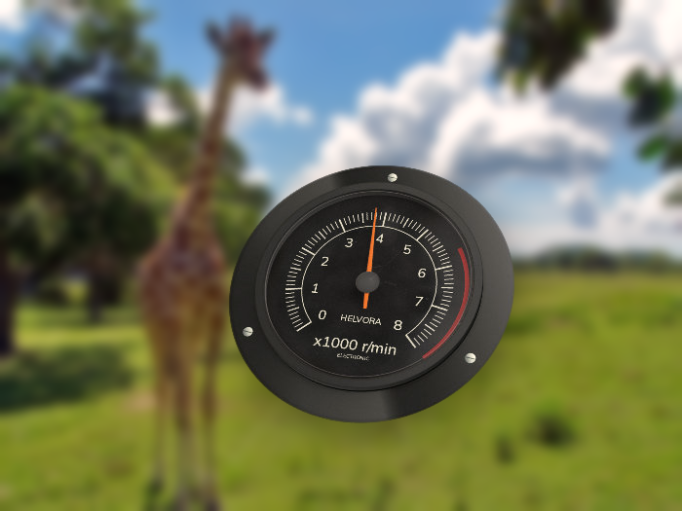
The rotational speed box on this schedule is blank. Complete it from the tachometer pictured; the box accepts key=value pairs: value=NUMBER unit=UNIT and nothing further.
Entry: value=3800 unit=rpm
